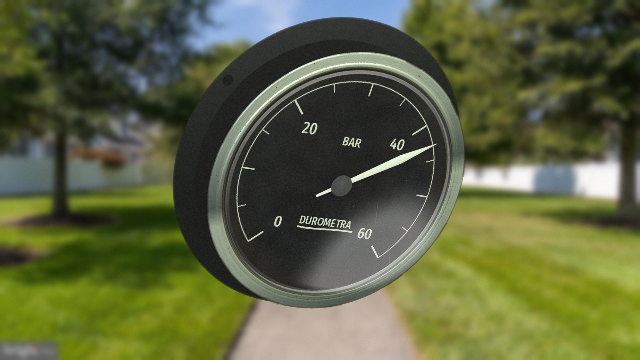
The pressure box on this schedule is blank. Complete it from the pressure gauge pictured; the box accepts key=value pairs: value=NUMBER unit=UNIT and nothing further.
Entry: value=42.5 unit=bar
